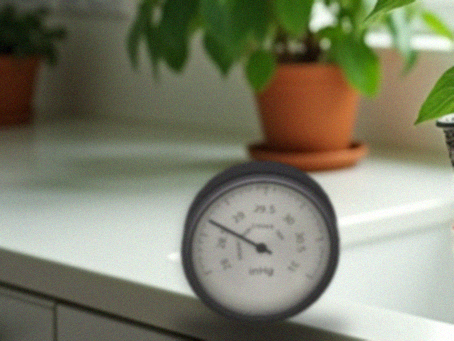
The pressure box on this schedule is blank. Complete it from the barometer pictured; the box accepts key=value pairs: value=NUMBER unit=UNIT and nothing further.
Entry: value=28.7 unit=inHg
